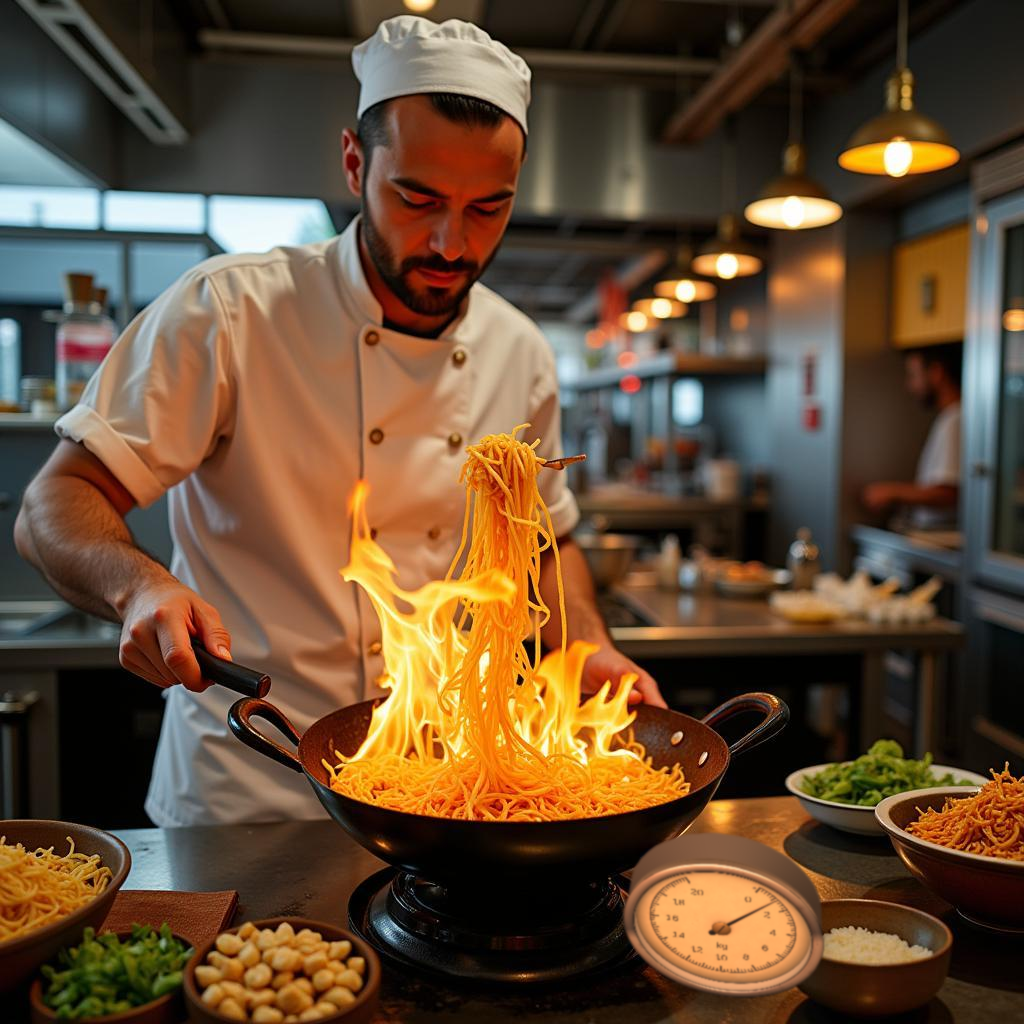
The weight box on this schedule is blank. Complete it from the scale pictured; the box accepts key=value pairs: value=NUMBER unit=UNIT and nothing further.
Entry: value=1 unit=kg
